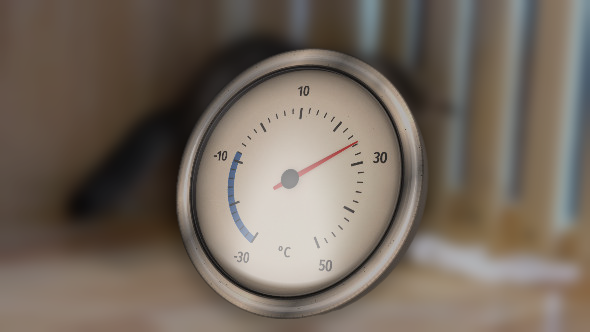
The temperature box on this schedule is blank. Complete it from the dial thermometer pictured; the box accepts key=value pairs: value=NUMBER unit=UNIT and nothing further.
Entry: value=26 unit=°C
